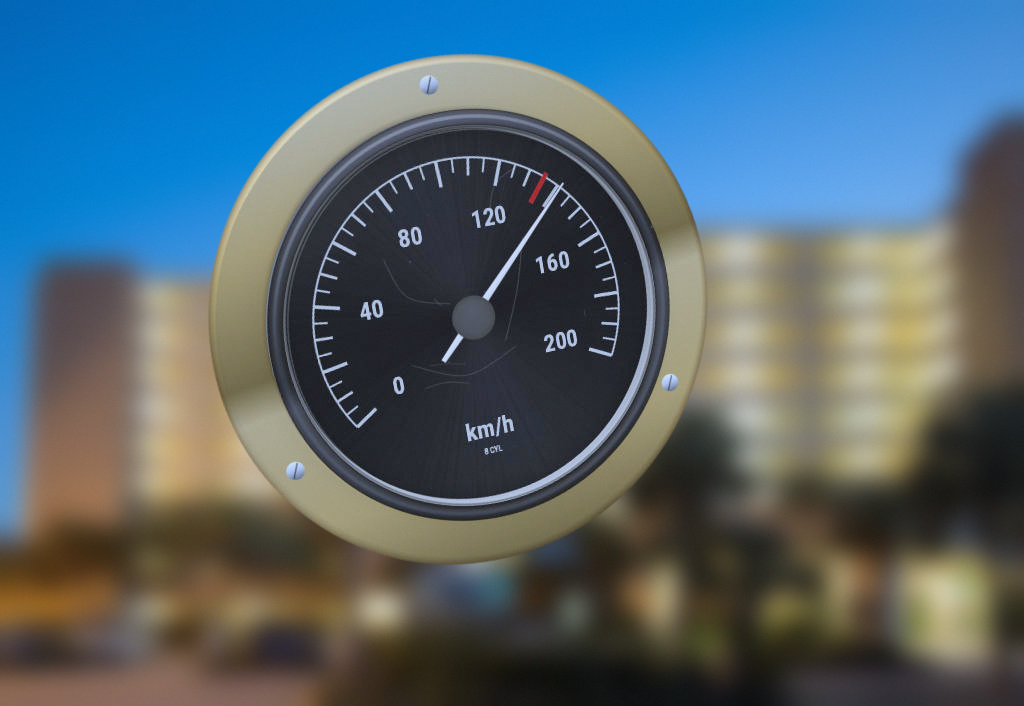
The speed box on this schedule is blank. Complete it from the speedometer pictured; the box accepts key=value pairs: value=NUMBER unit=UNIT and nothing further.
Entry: value=140 unit=km/h
